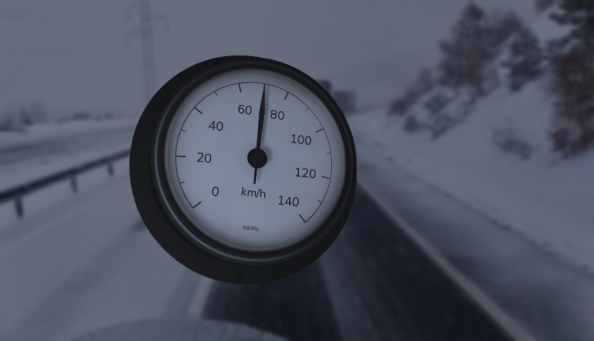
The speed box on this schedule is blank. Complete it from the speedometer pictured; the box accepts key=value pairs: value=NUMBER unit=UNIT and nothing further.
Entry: value=70 unit=km/h
